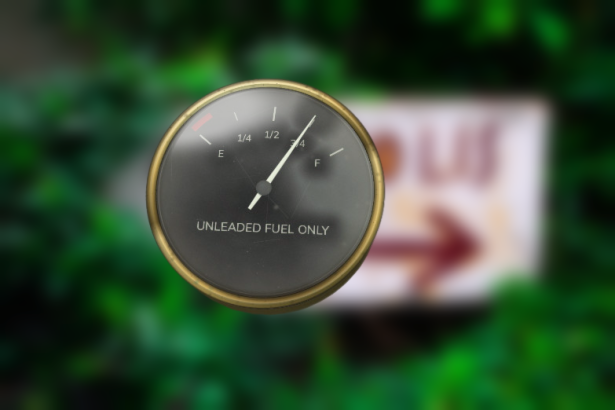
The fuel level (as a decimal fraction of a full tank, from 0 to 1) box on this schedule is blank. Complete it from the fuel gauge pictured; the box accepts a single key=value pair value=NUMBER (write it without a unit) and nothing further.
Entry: value=0.75
